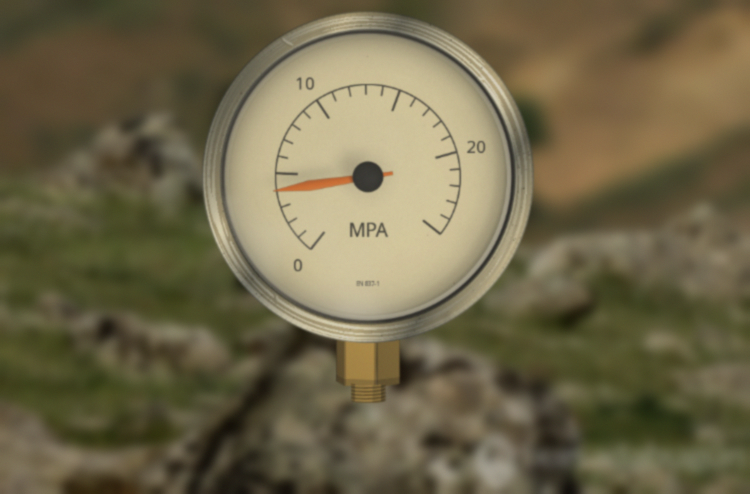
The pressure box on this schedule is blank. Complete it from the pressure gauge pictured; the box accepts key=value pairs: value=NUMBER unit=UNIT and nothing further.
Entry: value=4 unit=MPa
